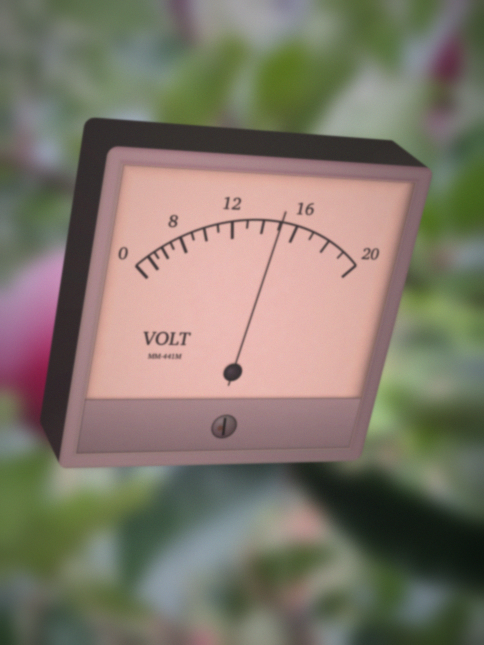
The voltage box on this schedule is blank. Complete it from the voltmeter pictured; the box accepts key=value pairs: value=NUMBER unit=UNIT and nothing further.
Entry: value=15 unit=V
